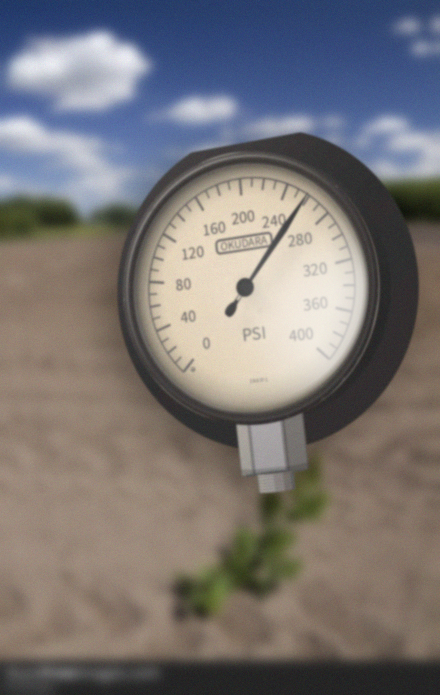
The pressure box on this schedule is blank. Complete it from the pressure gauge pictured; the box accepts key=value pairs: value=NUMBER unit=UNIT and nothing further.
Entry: value=260 unit=psi
